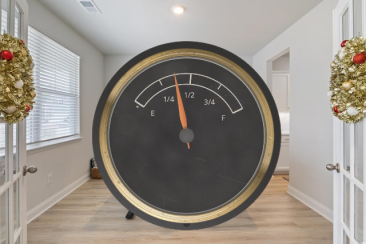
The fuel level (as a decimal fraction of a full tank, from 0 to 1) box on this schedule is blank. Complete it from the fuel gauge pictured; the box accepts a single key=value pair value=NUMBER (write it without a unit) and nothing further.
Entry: value=0.375
